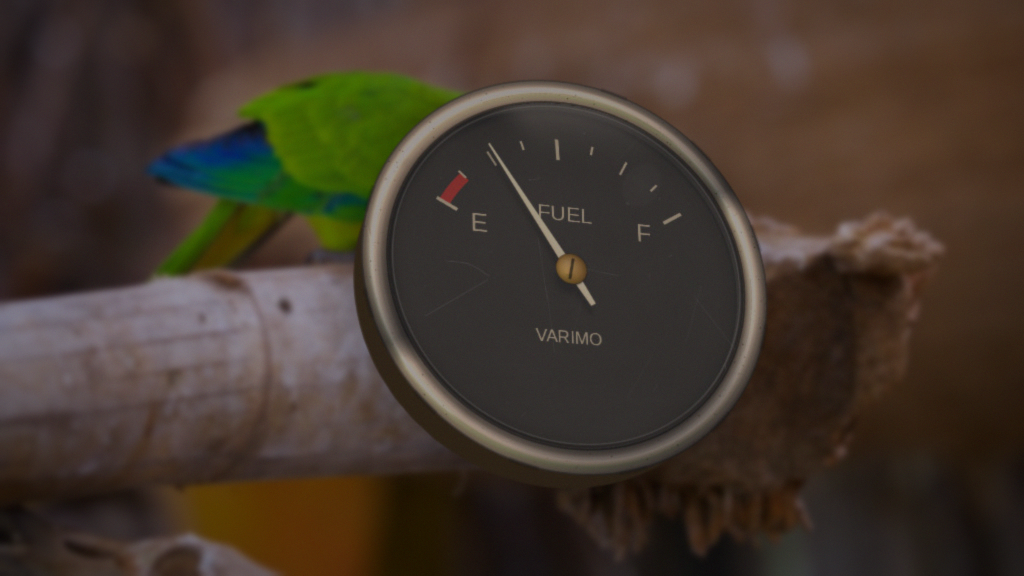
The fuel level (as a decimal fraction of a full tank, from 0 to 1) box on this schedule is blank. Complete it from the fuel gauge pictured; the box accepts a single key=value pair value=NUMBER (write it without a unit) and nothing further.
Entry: value=0.25
